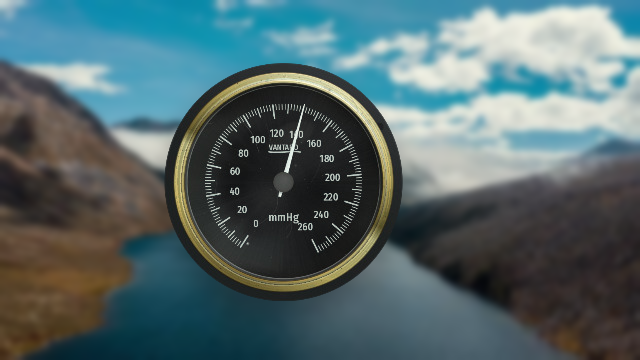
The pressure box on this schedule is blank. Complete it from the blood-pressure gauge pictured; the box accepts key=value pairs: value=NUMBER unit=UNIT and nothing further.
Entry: value=140 unit=mmHg
